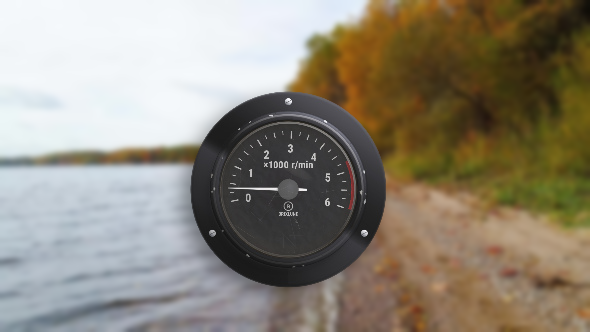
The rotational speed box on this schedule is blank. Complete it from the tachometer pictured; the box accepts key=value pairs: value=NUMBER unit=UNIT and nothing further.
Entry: value=375 unit=rpm
